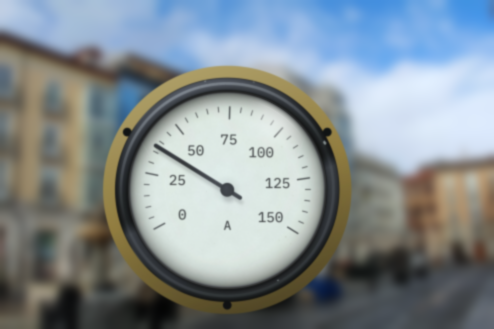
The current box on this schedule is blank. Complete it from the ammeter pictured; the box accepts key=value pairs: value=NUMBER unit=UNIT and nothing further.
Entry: value=37.5 unit=A
